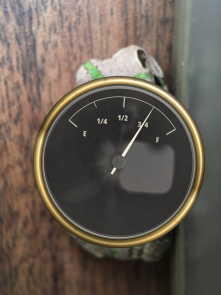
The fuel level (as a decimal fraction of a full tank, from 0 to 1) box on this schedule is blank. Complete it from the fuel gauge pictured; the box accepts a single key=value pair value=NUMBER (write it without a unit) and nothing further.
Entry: value=0.75
